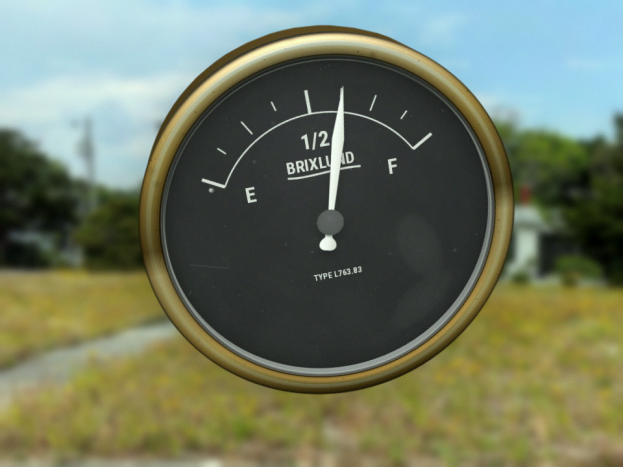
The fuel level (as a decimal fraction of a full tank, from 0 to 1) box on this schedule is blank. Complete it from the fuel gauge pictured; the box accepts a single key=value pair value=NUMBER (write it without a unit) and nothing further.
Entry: value=0.625
